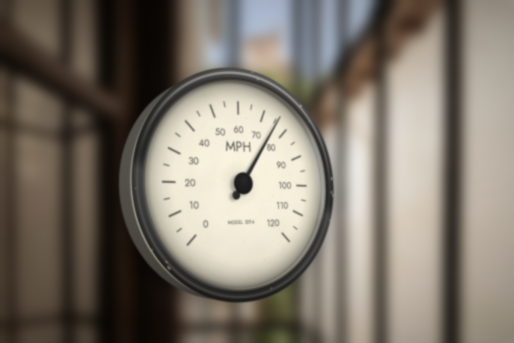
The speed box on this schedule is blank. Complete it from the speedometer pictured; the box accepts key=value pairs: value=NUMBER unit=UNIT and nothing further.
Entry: value=75 unit=mph
